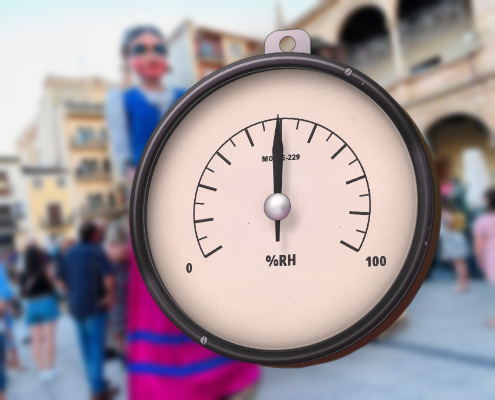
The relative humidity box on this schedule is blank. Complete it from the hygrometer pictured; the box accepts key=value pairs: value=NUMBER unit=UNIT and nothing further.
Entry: value=50 unit=%
